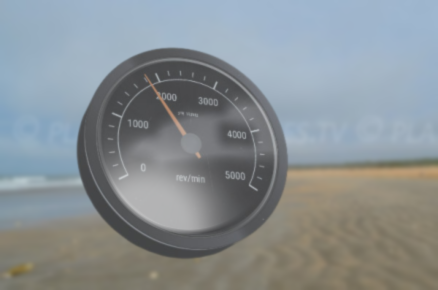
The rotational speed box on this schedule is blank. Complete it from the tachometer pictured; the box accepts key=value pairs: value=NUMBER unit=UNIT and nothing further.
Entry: value=1800 unit=rpm
